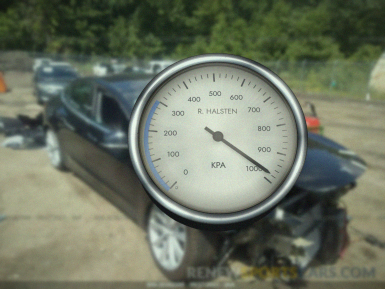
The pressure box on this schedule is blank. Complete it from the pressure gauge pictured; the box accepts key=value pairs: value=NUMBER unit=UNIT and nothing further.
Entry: value=980 unit=kPa
